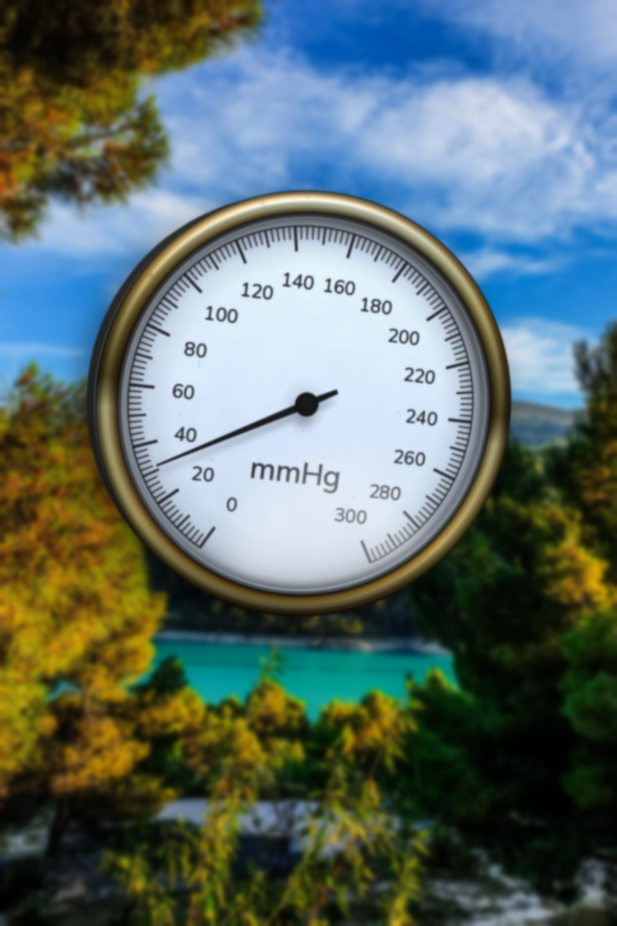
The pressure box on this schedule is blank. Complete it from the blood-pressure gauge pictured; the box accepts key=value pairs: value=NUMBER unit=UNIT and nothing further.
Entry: value=32 unit=mmHg
